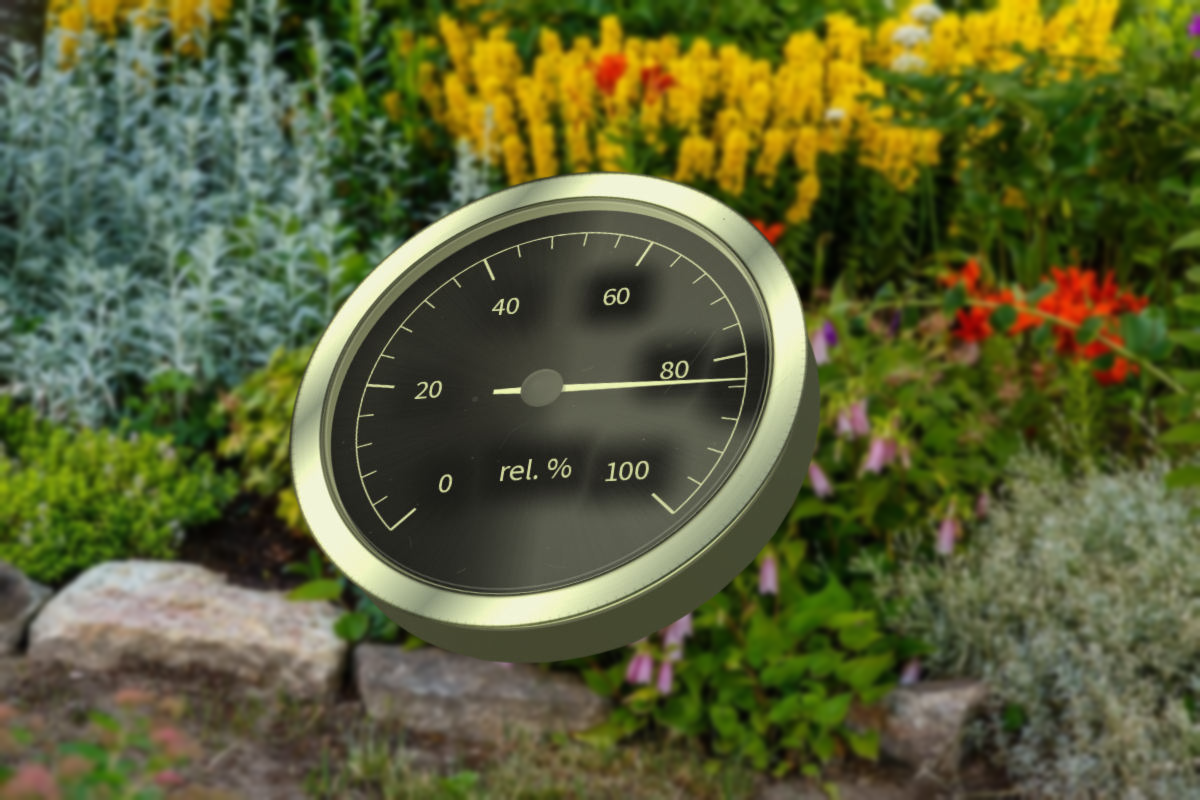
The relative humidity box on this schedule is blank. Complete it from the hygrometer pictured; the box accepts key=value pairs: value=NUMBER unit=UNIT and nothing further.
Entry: value=84 unit=%
